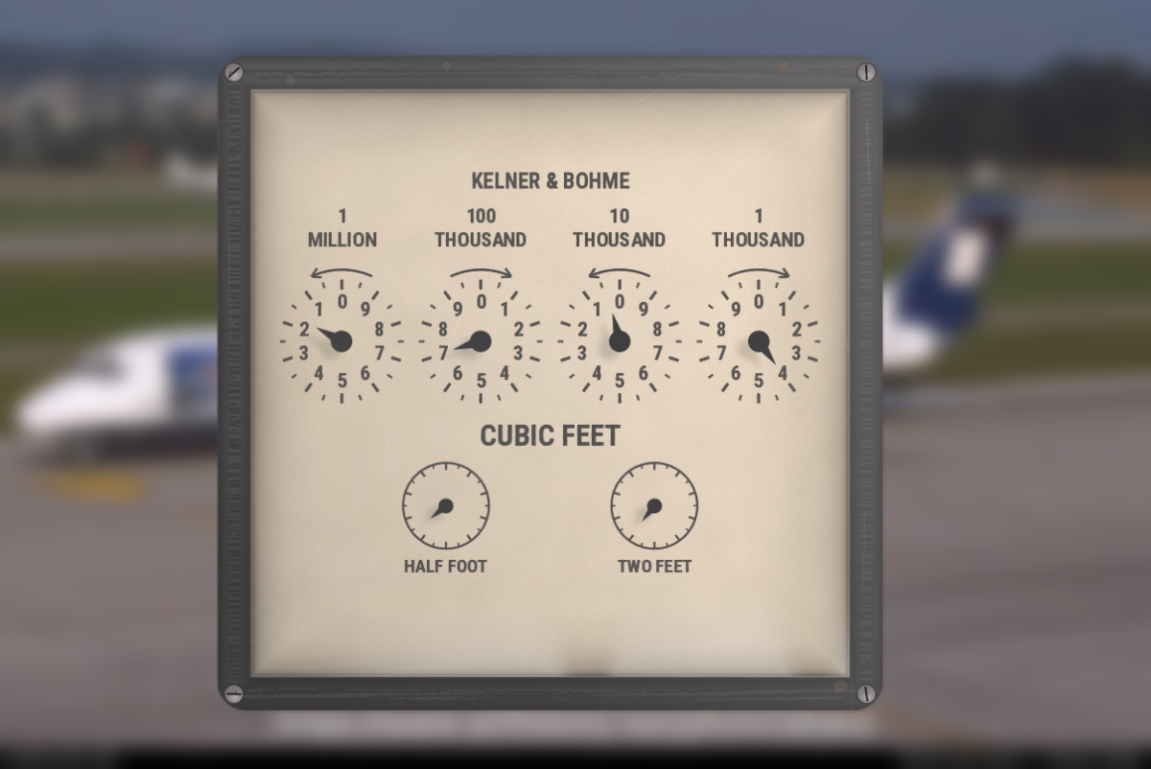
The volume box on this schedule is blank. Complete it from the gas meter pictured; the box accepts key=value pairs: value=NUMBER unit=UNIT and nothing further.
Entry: value=170400 unit=ft³
